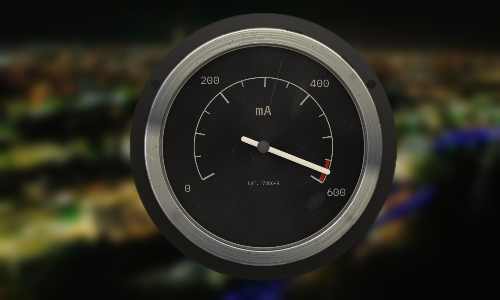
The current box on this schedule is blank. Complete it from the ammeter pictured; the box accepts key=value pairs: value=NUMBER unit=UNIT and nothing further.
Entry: value=575 unit=mA
